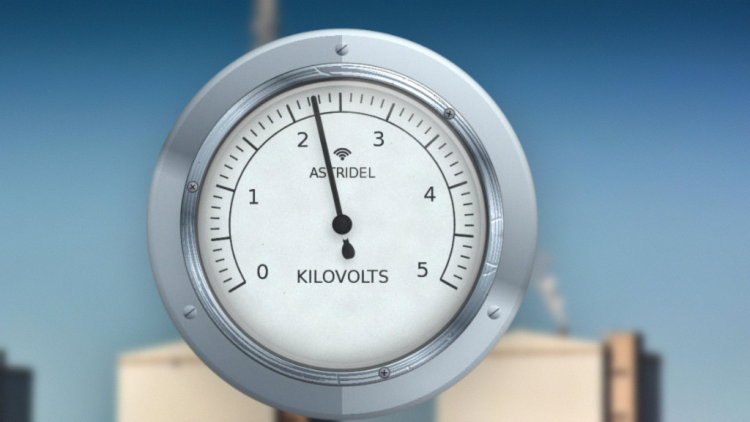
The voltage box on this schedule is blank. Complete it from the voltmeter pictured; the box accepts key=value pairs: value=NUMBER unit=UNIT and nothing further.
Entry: value=2.25 unit=kV
